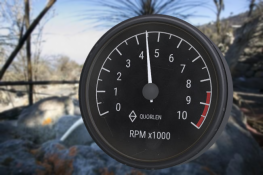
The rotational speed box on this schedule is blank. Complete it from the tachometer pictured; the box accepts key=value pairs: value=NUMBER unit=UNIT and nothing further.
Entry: value=4500 unit=rpm
